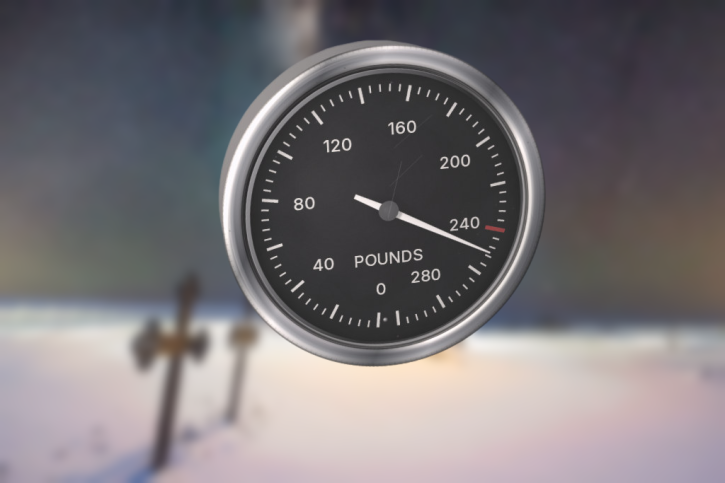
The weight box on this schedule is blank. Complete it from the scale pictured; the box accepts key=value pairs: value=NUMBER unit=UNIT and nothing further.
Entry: value=250 unit=lb
